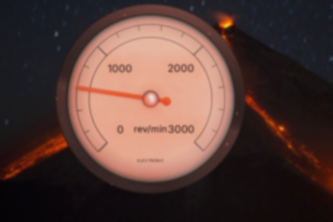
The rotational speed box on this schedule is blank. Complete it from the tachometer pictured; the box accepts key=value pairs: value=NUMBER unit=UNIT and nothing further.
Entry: value=600 unit=rpm
